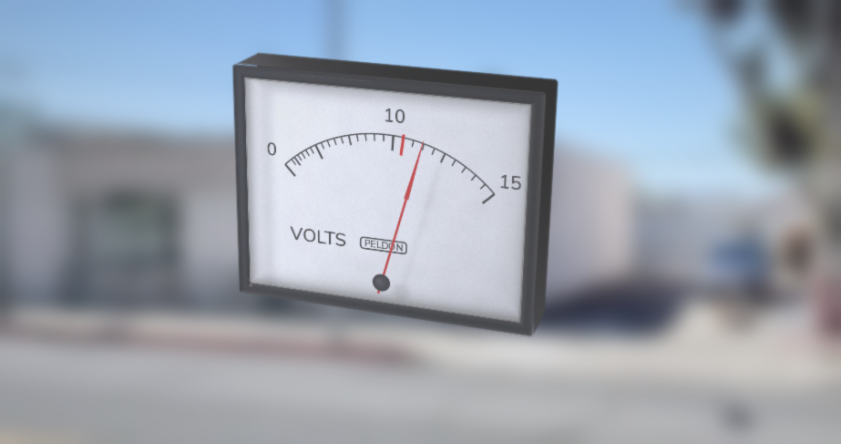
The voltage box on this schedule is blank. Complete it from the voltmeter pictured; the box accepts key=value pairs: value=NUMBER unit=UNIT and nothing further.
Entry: value=11.5 unit=V
